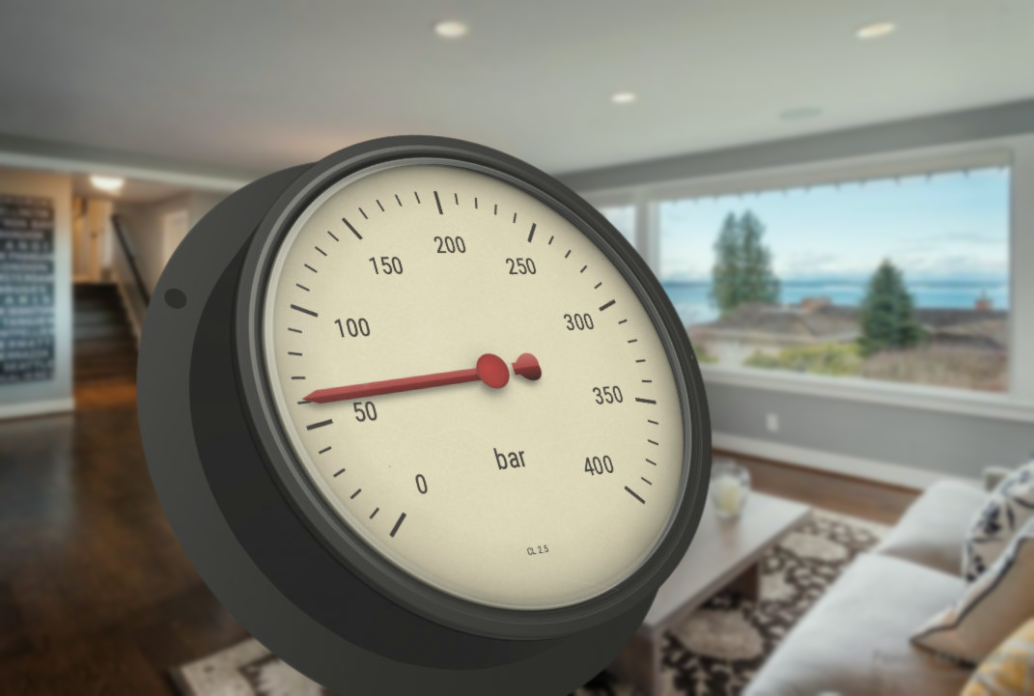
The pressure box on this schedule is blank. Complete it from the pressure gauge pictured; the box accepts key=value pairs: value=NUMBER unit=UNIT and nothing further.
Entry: value=60 unit=bar
